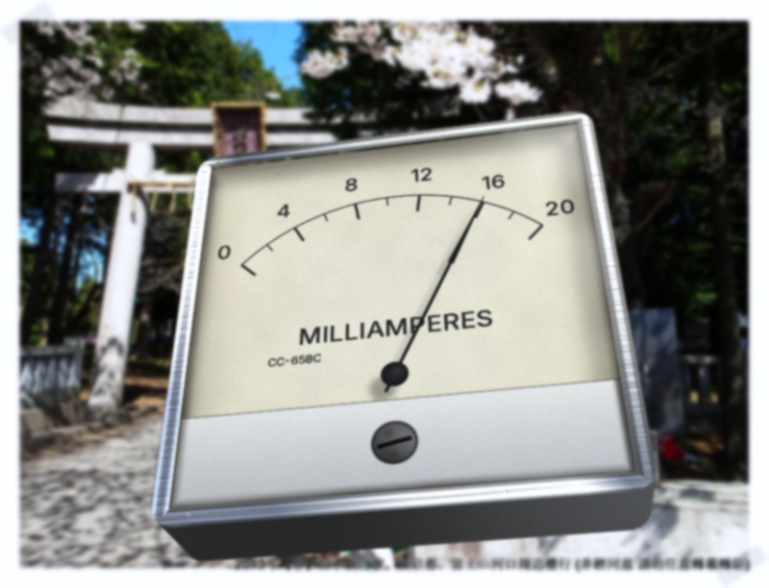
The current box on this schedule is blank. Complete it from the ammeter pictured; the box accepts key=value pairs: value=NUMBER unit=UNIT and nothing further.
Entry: value=16 unit=mA
